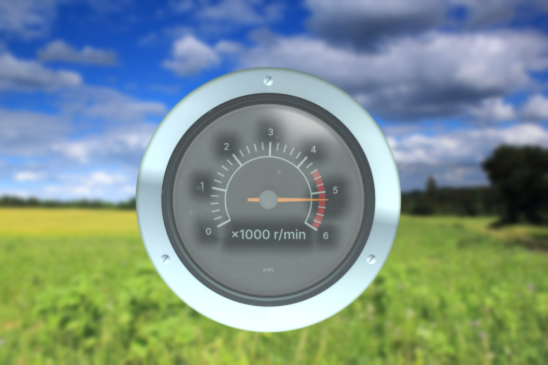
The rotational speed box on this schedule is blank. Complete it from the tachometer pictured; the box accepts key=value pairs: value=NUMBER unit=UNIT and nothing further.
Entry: value=5200 unit=rpm
